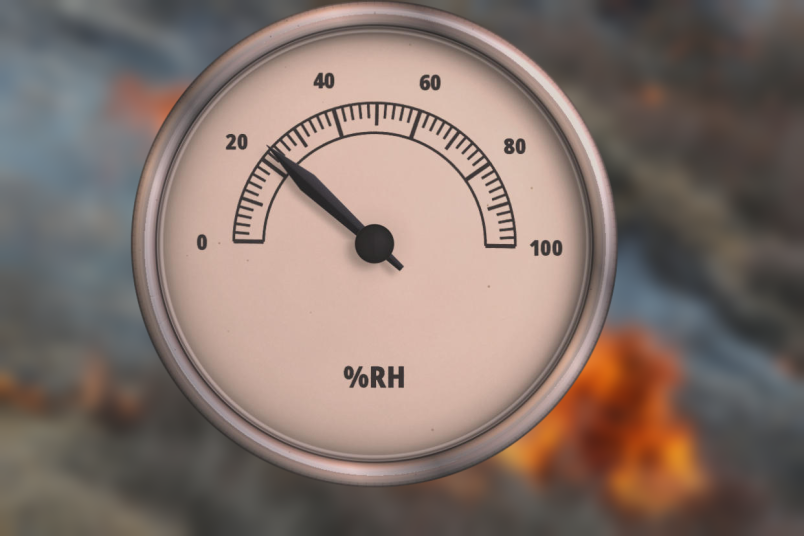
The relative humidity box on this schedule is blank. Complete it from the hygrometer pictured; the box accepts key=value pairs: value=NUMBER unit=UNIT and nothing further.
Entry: value=23 unit=%
